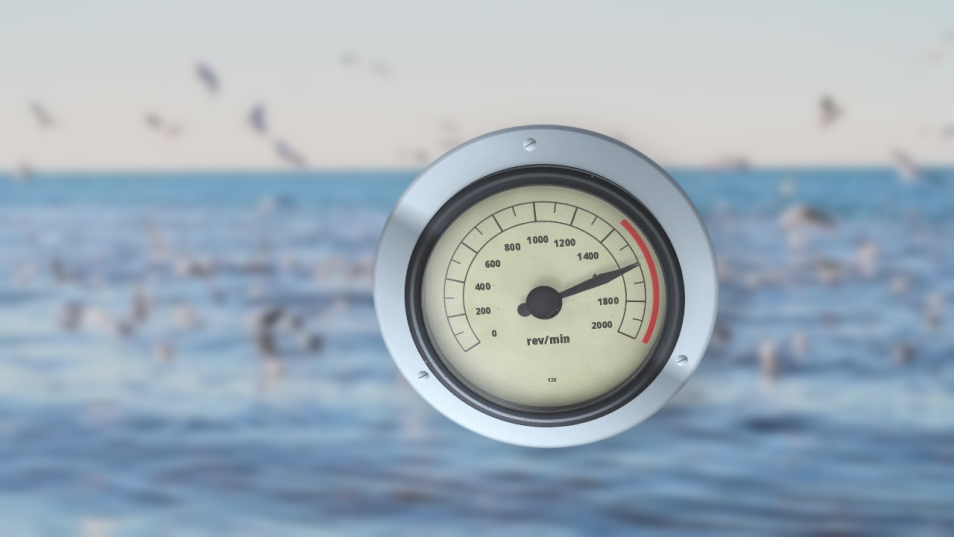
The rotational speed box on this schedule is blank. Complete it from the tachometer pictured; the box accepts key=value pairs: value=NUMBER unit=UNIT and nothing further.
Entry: value=1600 unit=rpm
